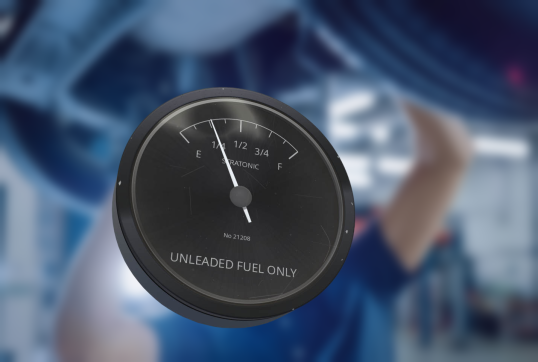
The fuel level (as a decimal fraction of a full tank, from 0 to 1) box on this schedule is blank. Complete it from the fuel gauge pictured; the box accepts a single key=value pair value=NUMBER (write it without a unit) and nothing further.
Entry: value=0.25
